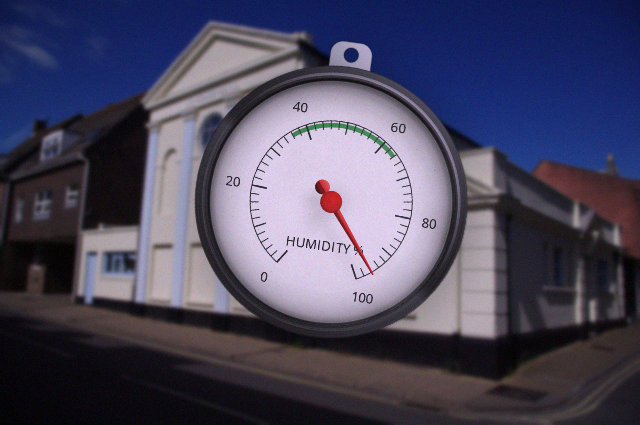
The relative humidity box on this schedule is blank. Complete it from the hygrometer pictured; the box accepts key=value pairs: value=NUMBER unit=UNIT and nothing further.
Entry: value=96 unit=%
